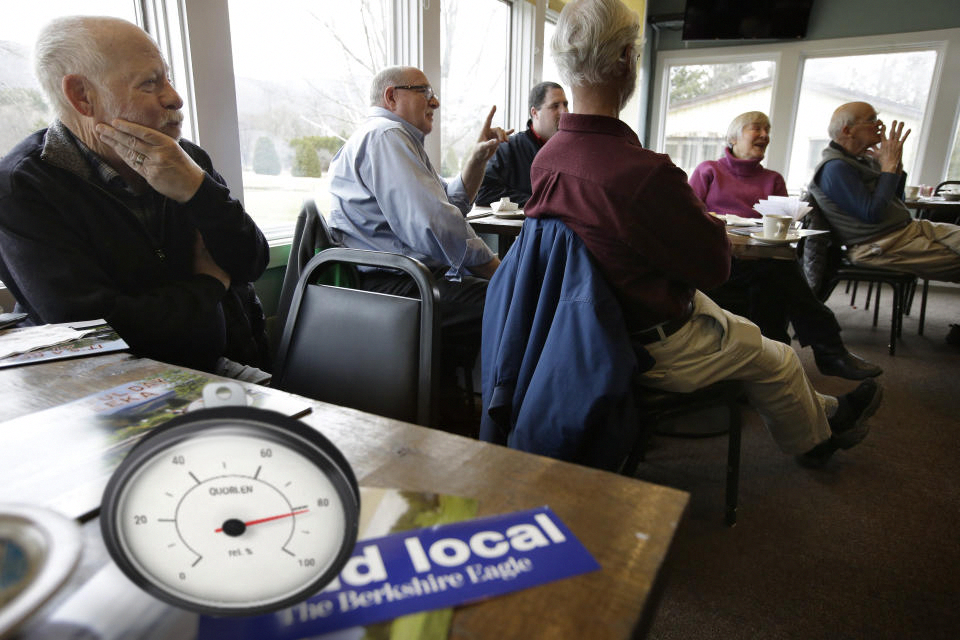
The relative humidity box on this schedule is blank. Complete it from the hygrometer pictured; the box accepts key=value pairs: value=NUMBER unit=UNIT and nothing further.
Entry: value=80 unit=%
